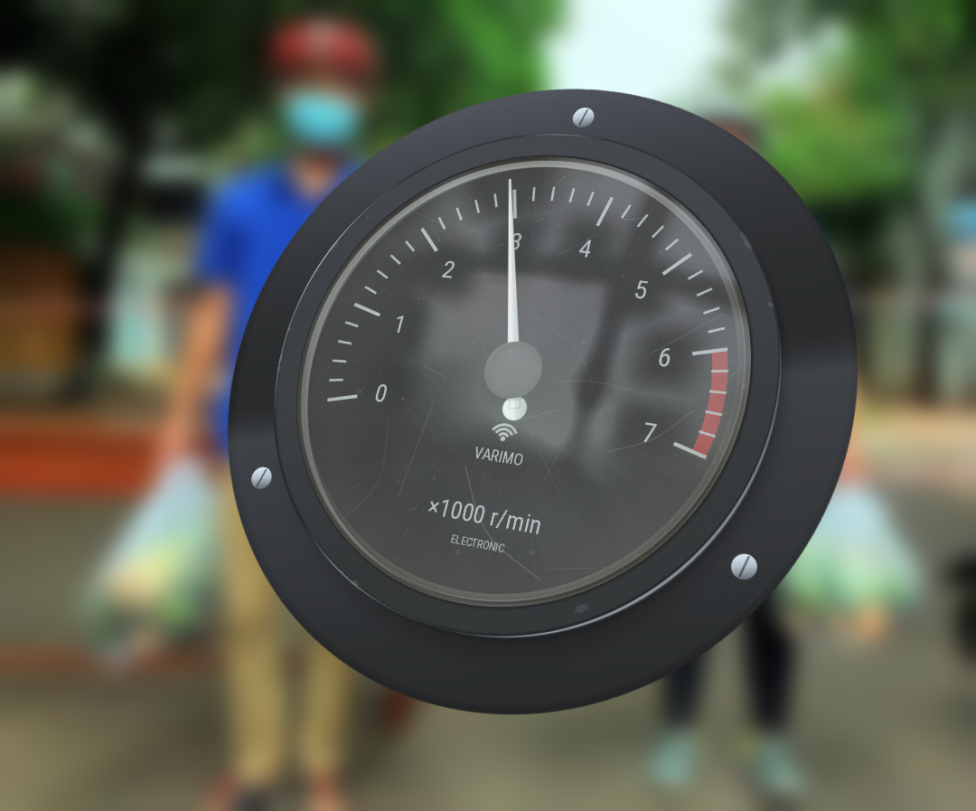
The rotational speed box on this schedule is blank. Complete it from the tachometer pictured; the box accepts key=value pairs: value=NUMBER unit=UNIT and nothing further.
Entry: value=3000 unit=rpm
